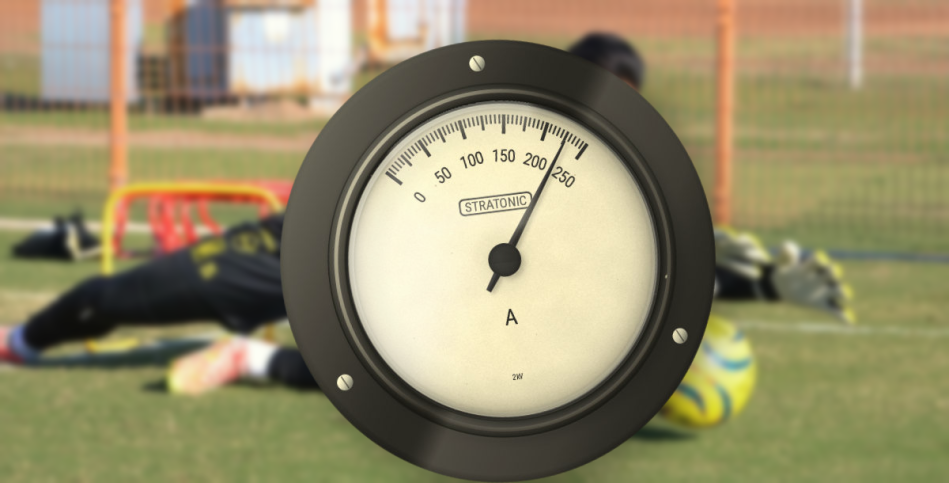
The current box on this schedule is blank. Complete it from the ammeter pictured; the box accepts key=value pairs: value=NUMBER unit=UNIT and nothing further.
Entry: value=225 unit=A
